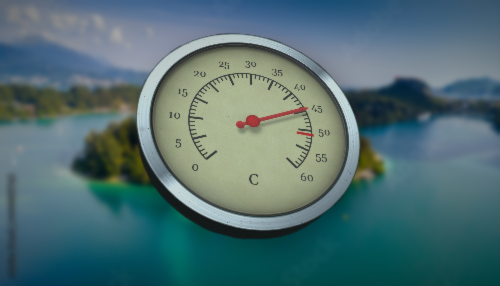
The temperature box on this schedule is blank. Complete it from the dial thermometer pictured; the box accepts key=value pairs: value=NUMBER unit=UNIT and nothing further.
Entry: value=45 unit=°C
